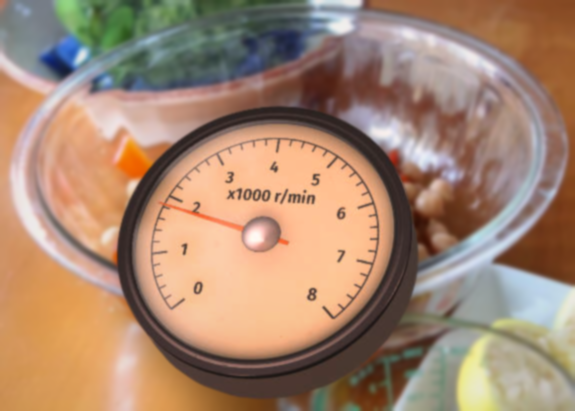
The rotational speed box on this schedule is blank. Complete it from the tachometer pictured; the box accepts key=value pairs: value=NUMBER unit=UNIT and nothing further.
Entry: value=1800 unit=rpm
